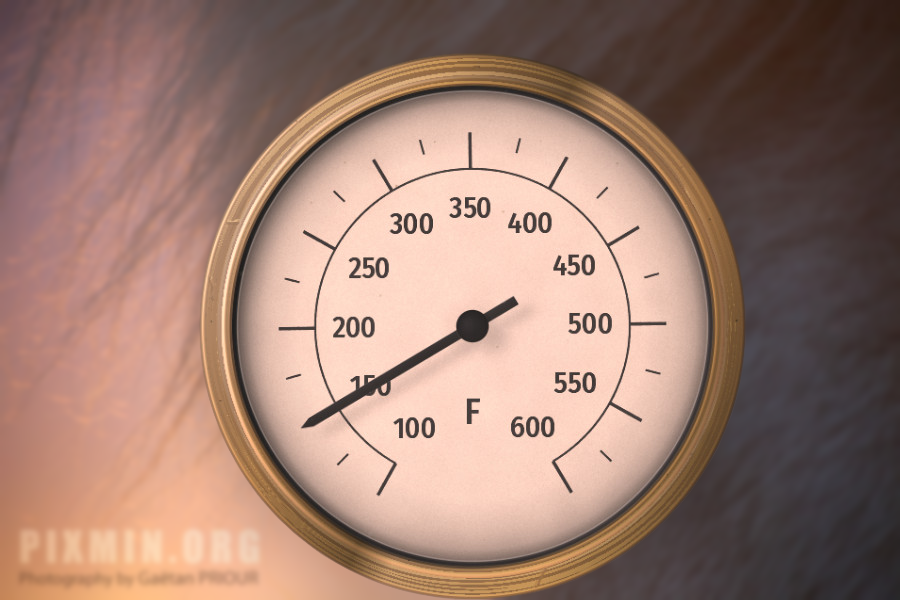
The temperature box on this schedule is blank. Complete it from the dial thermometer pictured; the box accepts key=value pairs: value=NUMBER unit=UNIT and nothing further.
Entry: value=150 unit=°F
